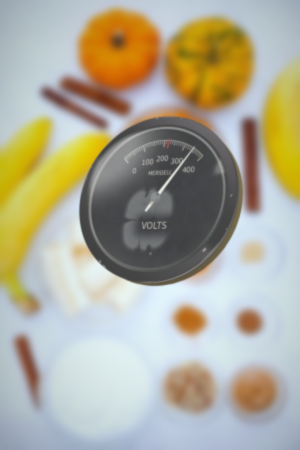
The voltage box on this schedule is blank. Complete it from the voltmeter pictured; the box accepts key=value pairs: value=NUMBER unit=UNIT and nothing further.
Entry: value=350 unit=V
